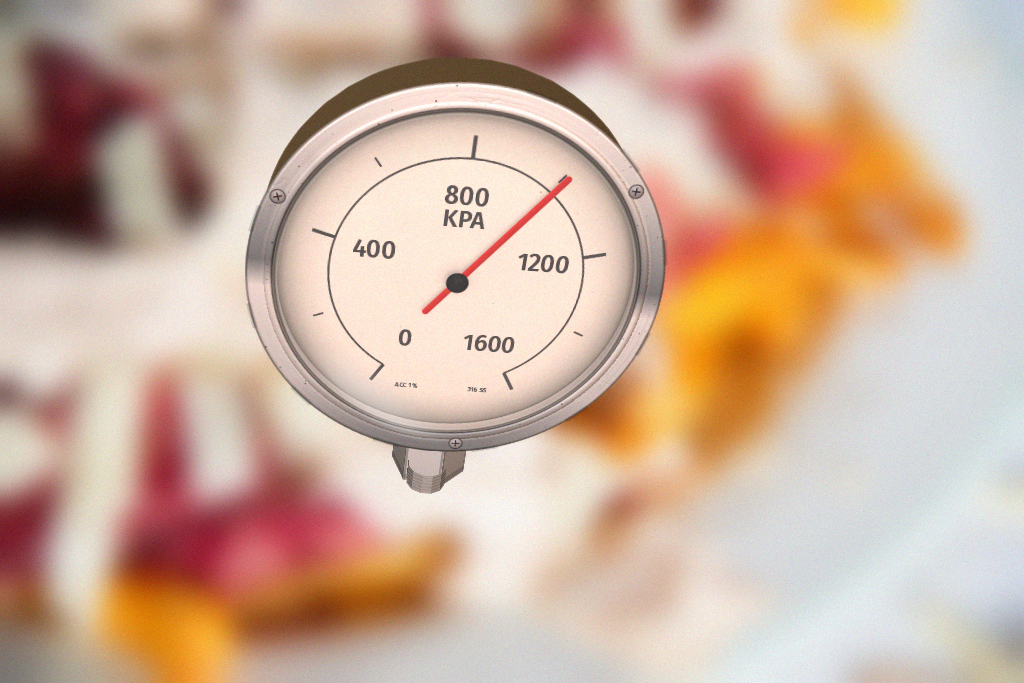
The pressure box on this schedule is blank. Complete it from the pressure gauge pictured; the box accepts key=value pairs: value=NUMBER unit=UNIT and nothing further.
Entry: value=1000 unit=kPa
